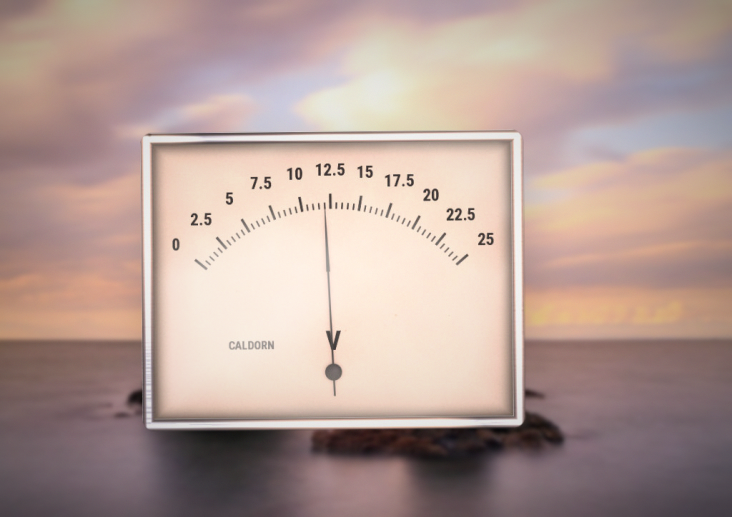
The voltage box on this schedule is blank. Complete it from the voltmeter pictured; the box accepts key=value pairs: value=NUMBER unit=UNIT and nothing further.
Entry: value=12 unit=V
